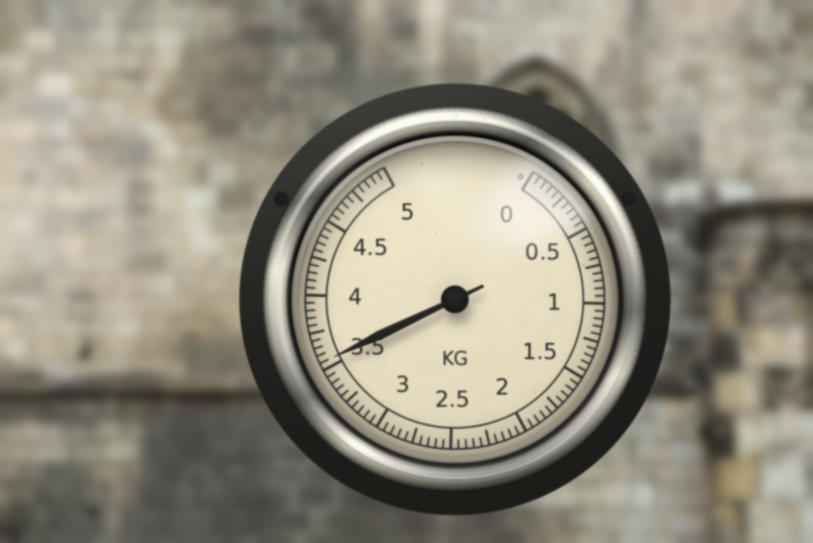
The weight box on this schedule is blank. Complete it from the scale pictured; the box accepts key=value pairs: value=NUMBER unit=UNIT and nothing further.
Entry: value=3.55 unit=kg
